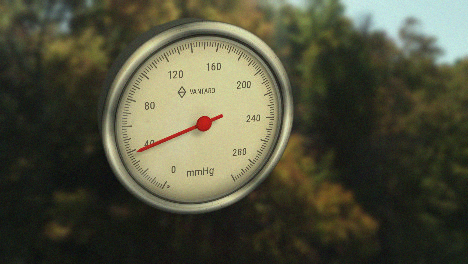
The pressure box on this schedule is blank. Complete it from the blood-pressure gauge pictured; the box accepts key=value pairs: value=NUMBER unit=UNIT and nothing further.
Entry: value=40 unit=mmHg
